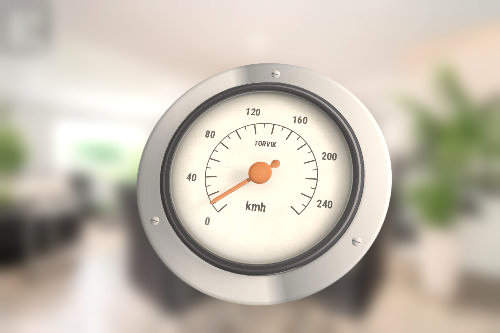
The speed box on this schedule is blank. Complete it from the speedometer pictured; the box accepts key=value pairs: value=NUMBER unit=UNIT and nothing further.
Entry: value=10 unit=km/h
